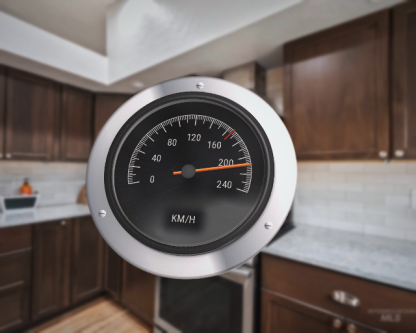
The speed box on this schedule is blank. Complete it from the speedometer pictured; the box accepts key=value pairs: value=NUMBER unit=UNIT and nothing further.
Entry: value=210 unit=km/h
